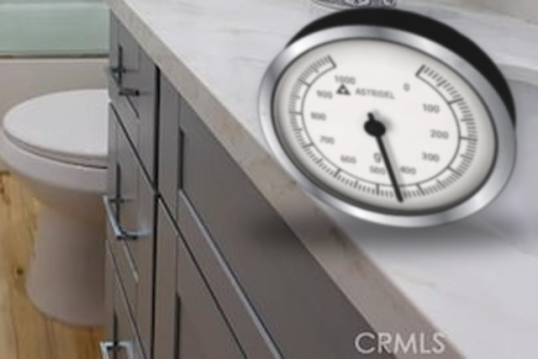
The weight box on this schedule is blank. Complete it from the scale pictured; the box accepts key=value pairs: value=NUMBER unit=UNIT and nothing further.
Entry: value=450 unit=g
